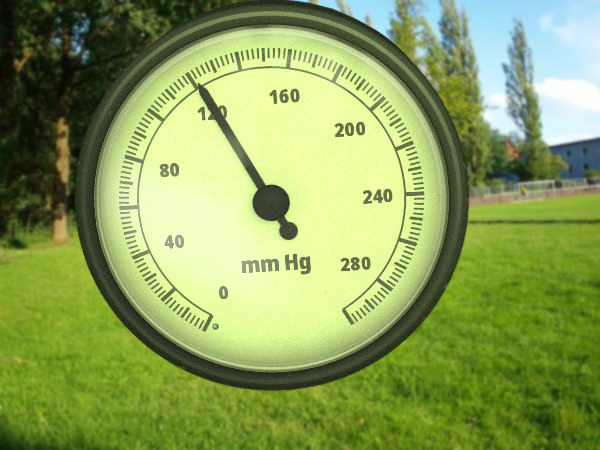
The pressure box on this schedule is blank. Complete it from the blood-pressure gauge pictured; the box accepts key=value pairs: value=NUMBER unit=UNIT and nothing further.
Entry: value=122 unit=mmHg
